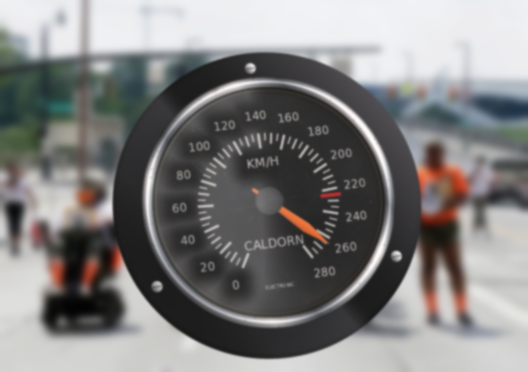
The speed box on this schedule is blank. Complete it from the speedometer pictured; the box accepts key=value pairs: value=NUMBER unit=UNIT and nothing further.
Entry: value=265 unit=km/h
